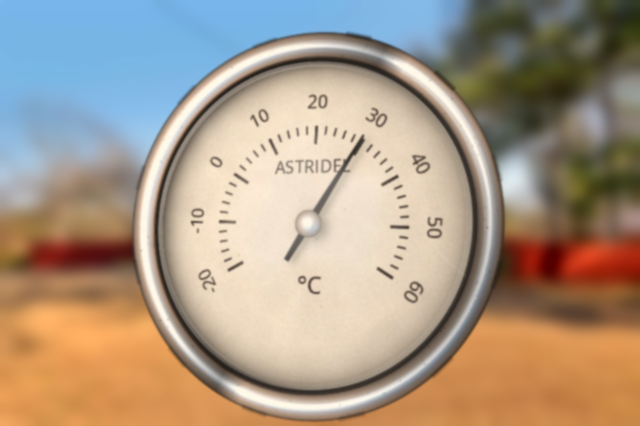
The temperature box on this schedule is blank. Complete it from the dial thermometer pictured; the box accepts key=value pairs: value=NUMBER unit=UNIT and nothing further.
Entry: value=30 unit=°C
